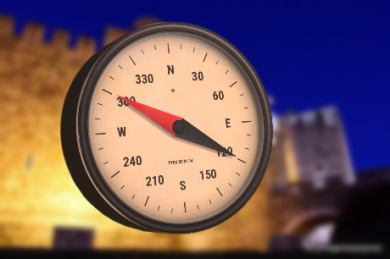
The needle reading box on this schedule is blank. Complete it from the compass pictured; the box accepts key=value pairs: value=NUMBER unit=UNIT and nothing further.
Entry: value=300 unit=°
